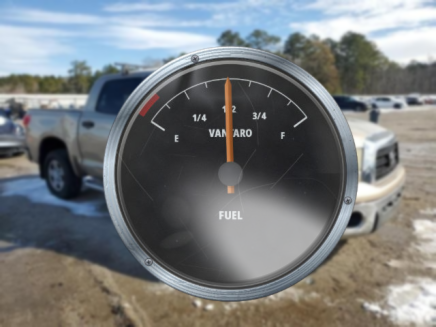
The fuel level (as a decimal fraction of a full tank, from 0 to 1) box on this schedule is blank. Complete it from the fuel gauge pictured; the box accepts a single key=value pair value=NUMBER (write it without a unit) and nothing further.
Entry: value=0.5
